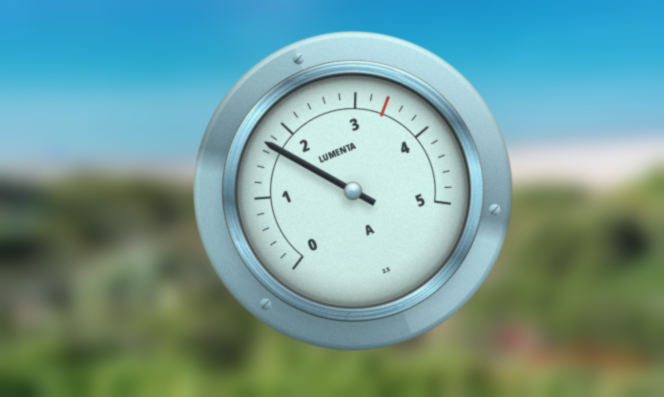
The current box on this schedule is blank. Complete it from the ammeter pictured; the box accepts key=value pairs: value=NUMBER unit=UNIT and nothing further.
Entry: value=1.7 unit=A
